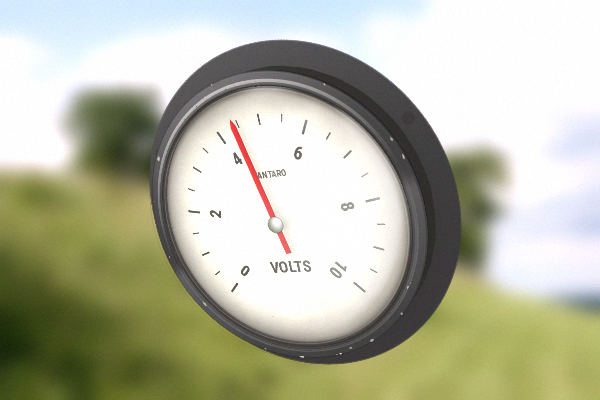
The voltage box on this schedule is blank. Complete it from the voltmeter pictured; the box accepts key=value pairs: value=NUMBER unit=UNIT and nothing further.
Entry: value=4.5 unit=V
